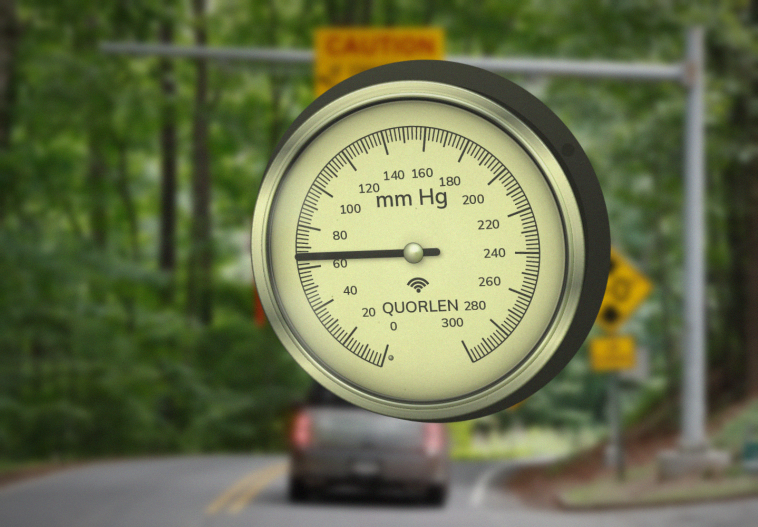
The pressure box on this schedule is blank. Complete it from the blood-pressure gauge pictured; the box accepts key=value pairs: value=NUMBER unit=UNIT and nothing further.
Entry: value=66 unit=mmHg
